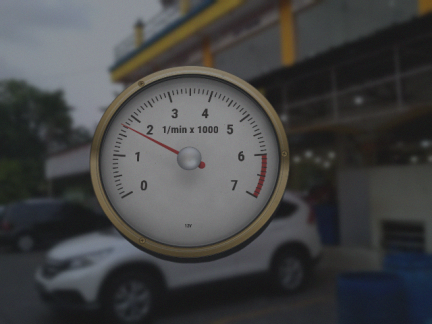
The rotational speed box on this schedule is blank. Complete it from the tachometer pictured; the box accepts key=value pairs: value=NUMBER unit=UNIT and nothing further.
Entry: value=1700 unit=rpm
